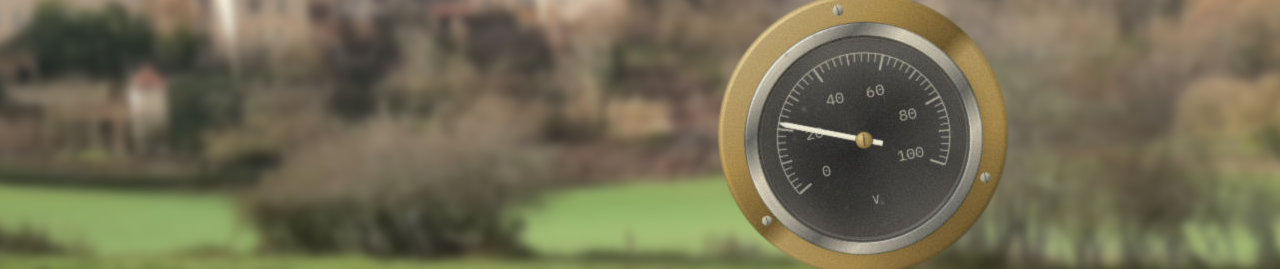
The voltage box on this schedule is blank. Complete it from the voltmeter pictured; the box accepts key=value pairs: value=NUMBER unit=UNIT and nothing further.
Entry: value=22 unit=V
